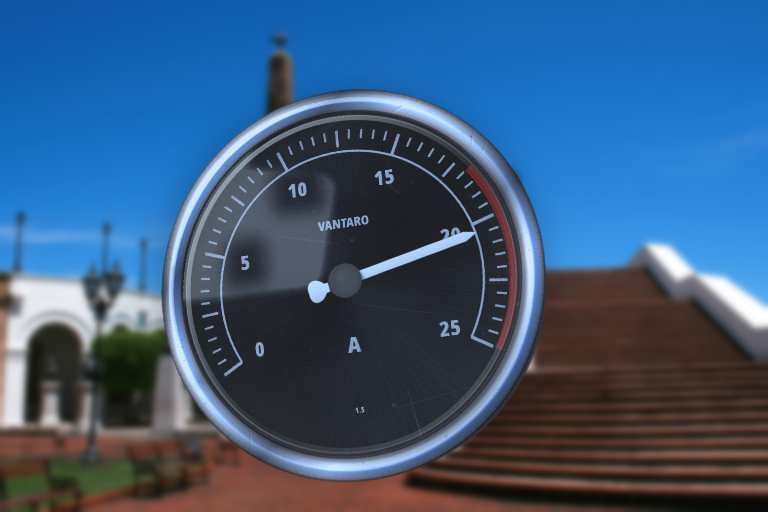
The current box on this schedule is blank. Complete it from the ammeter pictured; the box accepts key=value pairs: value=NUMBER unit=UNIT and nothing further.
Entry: value=20.5 unit=A
